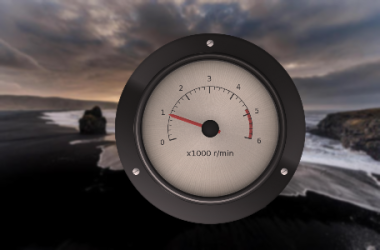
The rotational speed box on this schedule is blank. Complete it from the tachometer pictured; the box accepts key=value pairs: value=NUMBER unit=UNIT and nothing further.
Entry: value=1000 unit=rpm
